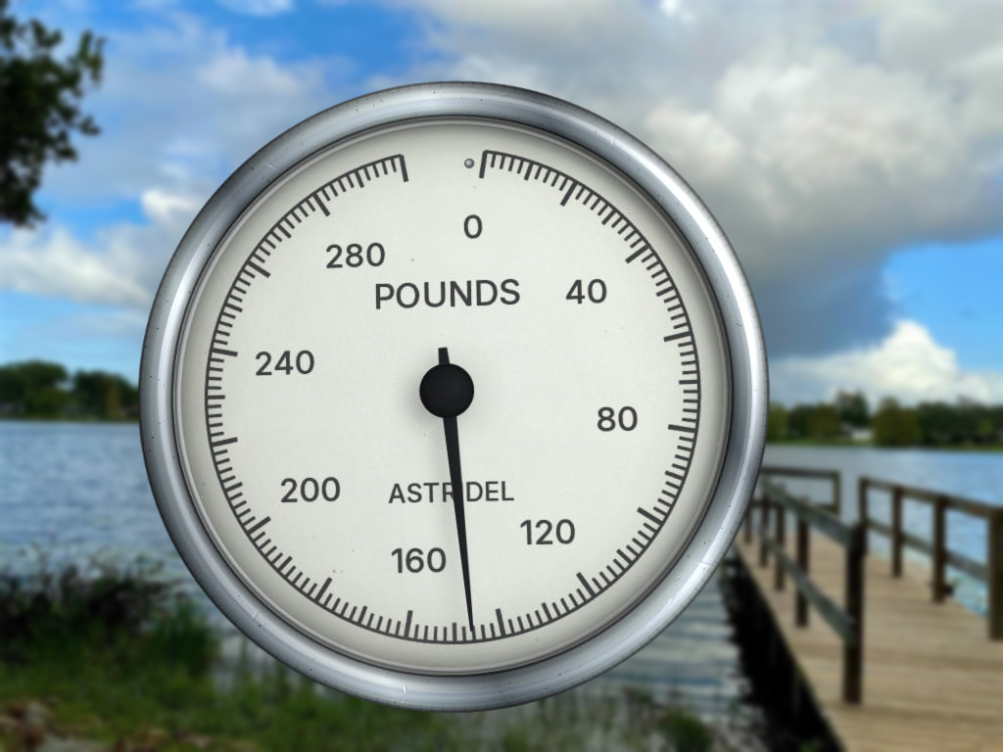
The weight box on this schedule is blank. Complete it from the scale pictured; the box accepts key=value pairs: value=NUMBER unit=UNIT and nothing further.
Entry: value=146 unit=lb
